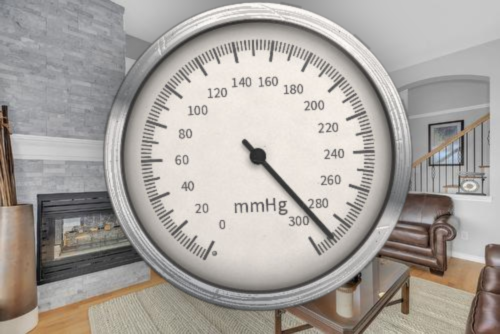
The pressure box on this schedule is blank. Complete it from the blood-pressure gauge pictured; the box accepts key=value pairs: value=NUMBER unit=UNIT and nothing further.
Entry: value=290 unit=mmHg
